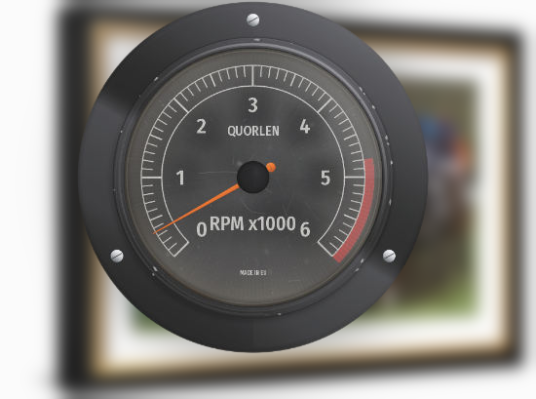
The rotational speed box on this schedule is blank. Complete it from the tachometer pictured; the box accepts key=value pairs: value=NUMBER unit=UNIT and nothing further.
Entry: value=350 unit=rpm
